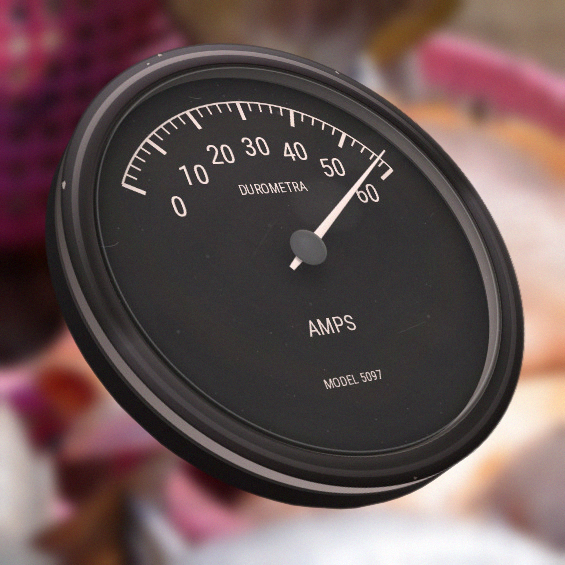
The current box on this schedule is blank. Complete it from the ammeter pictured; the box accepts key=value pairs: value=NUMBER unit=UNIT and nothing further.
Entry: value=57 unit=A
